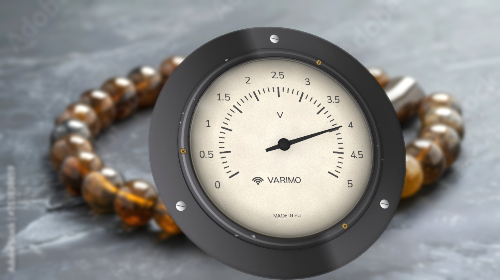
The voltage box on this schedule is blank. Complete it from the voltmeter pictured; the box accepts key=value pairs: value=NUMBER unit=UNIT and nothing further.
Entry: value=4 unit=V
